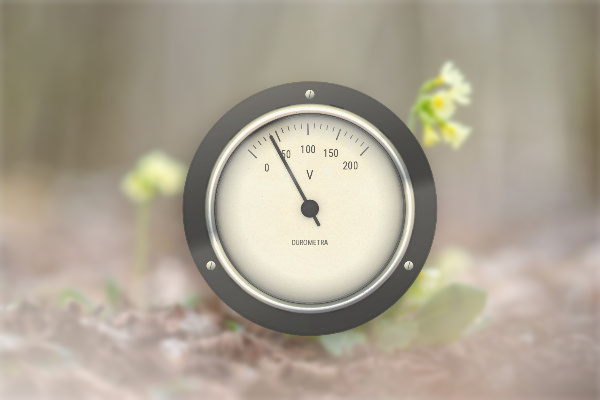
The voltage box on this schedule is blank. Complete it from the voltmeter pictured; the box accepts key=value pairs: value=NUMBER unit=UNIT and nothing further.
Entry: value=40 unit=V
